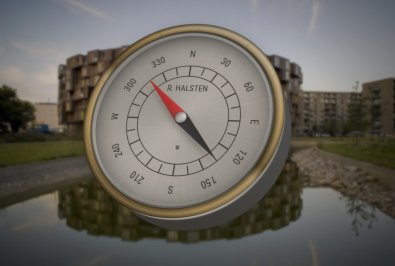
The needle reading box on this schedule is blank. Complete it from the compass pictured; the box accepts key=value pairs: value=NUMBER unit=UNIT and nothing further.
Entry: value=315 unit=°
